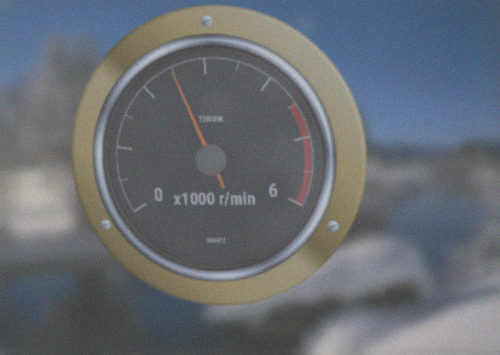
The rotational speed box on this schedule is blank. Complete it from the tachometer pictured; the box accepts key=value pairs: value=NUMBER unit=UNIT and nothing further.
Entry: value=2500 unit=rpm
